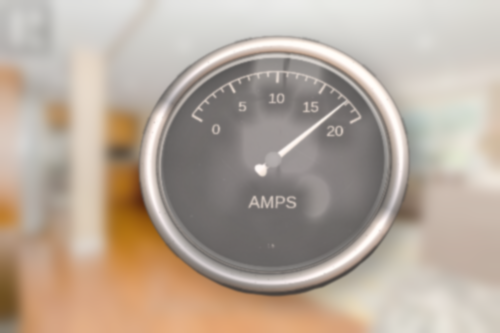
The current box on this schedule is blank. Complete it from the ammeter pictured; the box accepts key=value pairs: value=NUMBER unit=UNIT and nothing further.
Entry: value=18 unit=A
